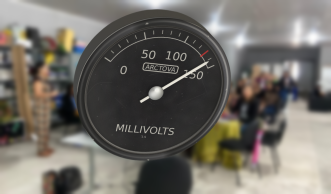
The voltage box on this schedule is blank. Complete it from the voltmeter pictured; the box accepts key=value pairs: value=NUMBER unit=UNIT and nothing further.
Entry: value=140 unit=mV
